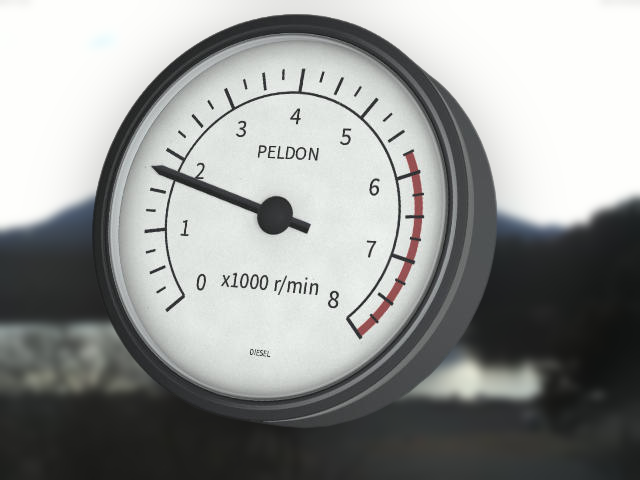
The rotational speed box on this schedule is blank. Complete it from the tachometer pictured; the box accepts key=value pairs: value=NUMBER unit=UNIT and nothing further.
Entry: value=1750 unit=rpm
